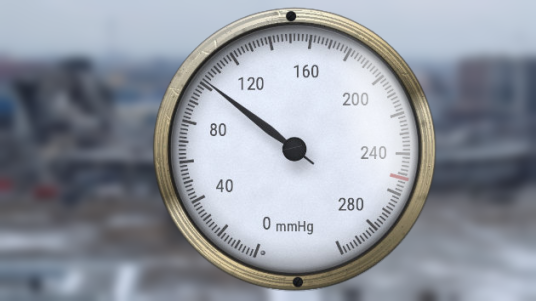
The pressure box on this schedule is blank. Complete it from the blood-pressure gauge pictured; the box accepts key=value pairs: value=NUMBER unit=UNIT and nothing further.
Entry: value=102 unit=mmHg
